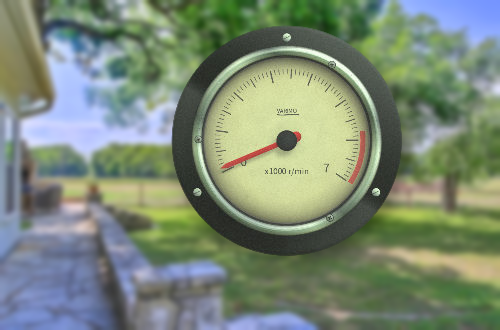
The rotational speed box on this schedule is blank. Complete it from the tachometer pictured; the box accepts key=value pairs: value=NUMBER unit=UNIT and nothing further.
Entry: value=100 unit=rpm
